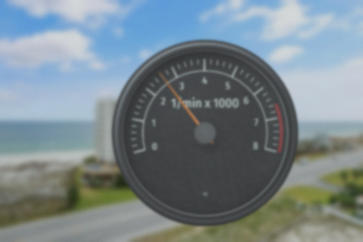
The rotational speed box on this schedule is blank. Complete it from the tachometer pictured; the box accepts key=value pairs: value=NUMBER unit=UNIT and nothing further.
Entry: value=2600 unit=rpm
